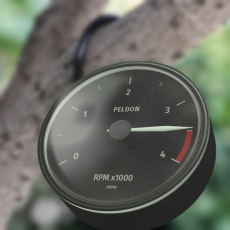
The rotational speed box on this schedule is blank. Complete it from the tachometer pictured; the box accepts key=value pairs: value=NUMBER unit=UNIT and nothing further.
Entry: value=3500 unit=rpm
